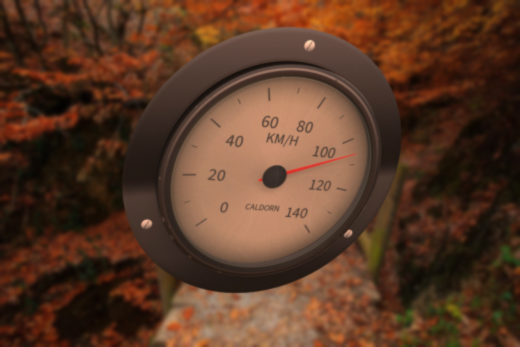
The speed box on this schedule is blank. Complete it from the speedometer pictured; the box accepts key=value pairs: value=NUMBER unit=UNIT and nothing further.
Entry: value=105 unit=km/h
